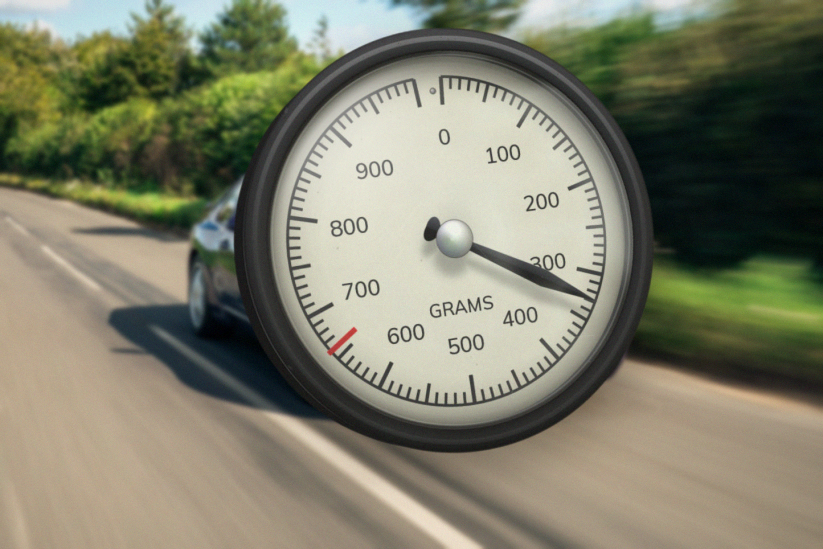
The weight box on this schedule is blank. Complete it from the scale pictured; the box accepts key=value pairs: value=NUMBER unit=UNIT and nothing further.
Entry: value=330 unit=g
